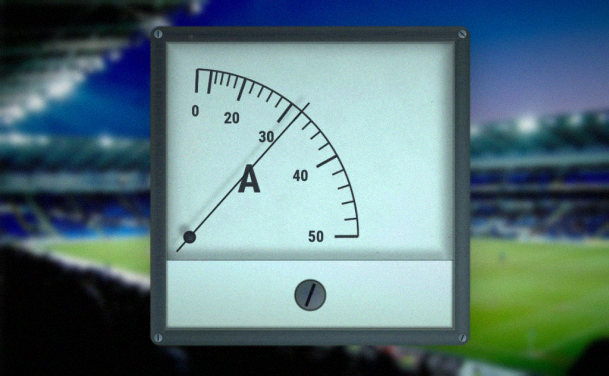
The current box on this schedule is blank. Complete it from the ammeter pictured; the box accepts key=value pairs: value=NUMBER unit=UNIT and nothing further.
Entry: value=32 unit=A
